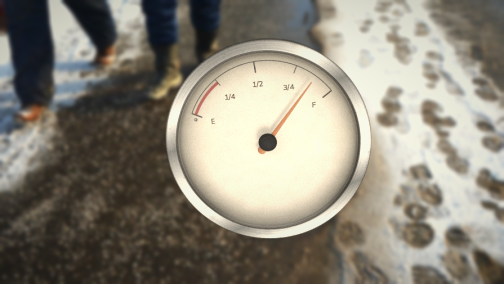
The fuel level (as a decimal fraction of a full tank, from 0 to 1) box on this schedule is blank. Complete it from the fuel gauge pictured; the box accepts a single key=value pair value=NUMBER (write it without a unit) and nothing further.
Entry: value=0.875
